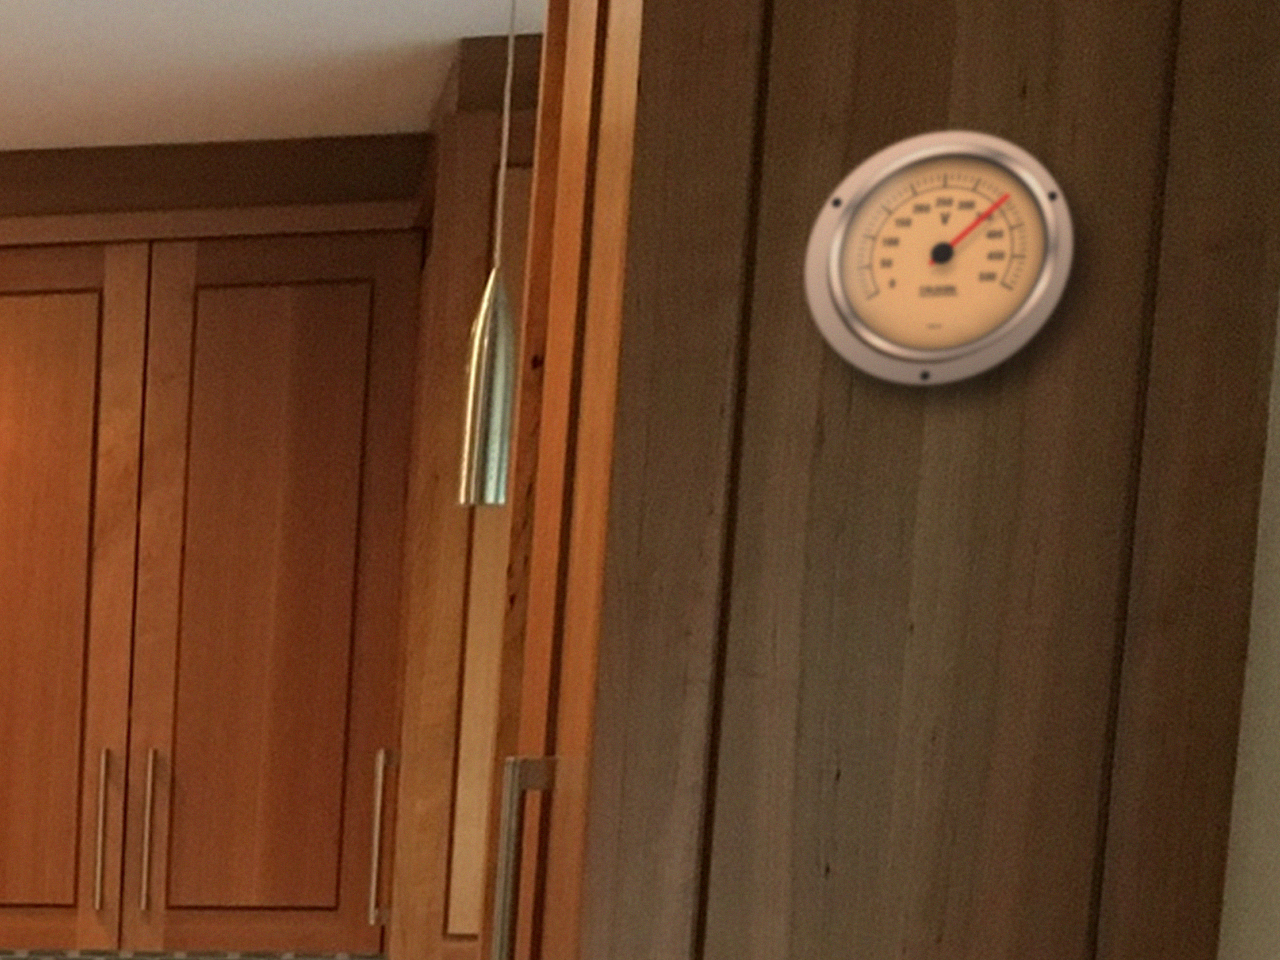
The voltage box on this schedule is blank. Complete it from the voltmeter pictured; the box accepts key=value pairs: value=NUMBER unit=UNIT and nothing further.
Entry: value=350 unit=V
